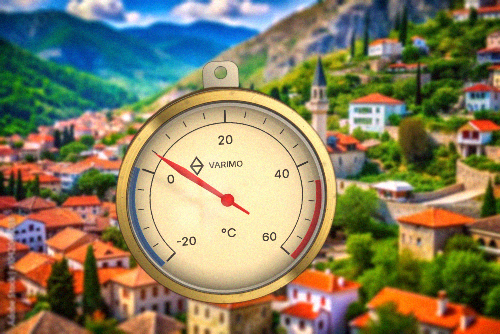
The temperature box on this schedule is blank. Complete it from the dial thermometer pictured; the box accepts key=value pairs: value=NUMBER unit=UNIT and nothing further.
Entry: value=4 unit=°C
